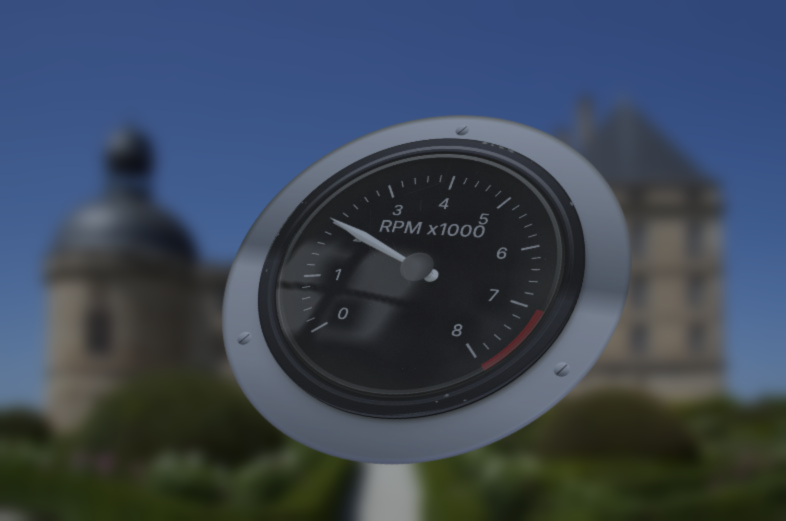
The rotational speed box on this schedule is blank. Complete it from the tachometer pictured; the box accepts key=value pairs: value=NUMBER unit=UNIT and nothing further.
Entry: value=2000 unit=rpm
